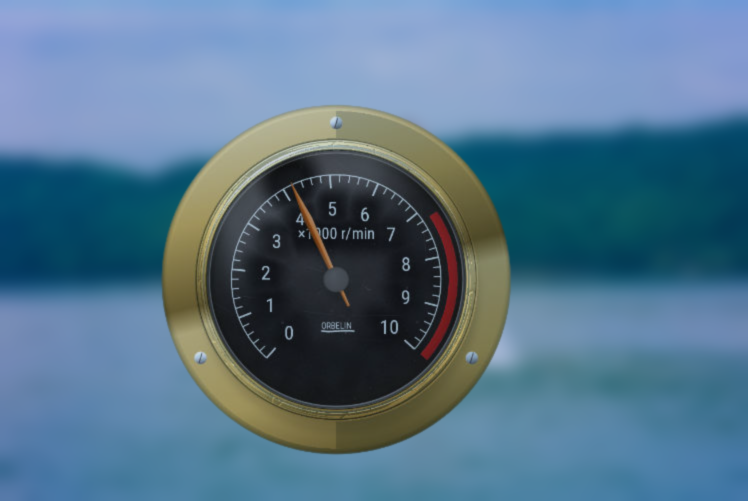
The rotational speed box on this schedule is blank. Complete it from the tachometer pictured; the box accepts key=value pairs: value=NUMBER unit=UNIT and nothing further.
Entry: value=4200 unit=rpm
